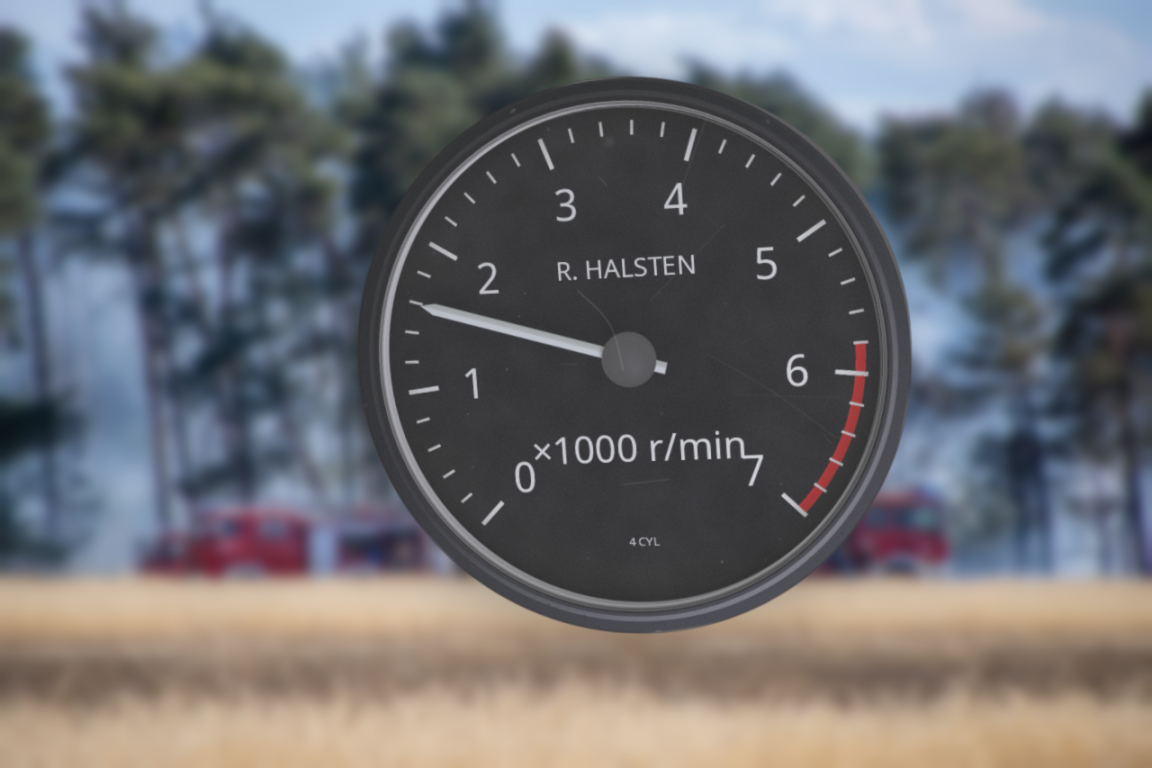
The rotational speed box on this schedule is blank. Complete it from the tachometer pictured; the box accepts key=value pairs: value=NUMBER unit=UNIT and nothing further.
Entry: value=1600 unit=rpm
